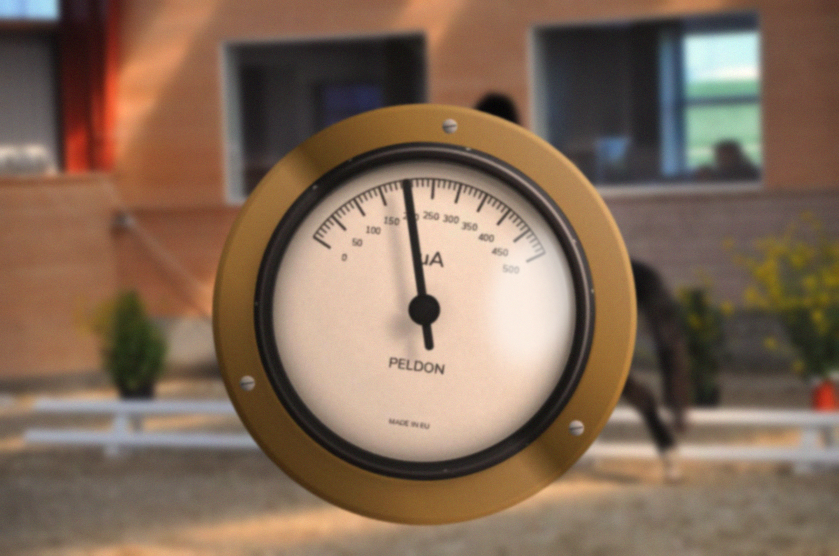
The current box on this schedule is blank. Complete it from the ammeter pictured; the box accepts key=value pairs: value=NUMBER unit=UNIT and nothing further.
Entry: value=200 unit=µA
